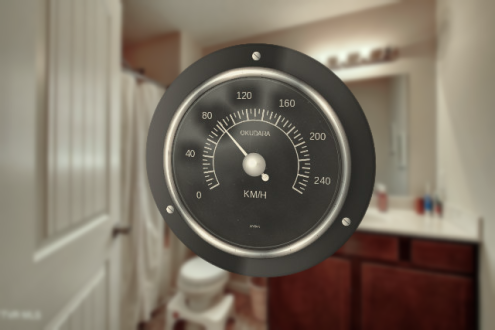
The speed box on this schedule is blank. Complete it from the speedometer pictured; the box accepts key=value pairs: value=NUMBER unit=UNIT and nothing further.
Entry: value=85 unit=km/h
